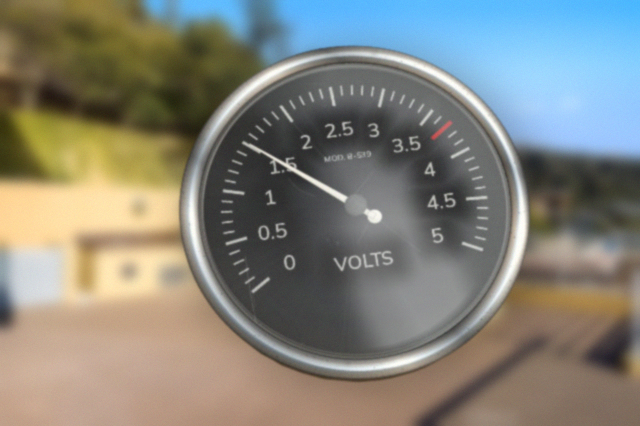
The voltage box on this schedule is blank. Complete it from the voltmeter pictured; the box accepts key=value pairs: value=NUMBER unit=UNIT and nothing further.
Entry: value=1.5 unit=V
